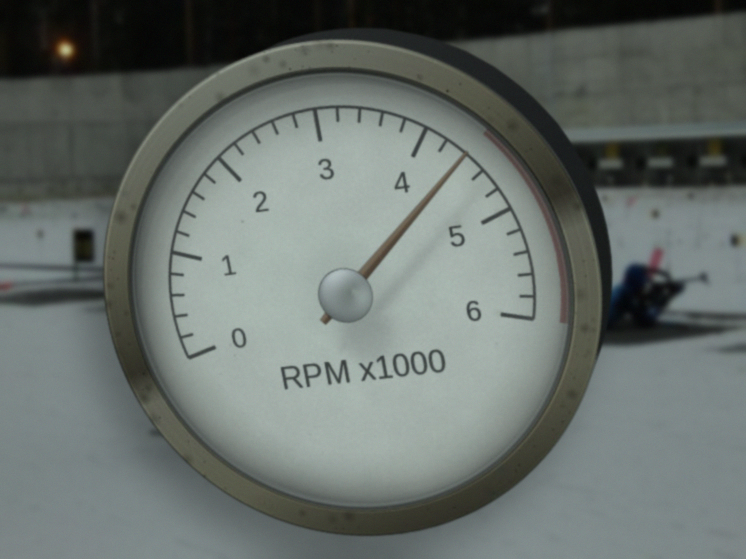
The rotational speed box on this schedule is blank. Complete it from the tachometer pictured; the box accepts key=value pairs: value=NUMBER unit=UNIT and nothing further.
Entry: value=4400 unit=rpm
